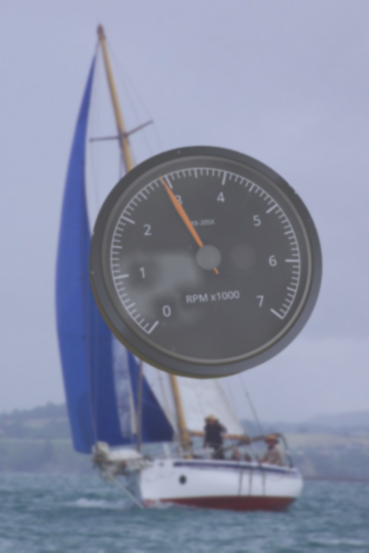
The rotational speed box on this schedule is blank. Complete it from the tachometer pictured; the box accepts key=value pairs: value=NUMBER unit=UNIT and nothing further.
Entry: value=2900 unit=rpm
